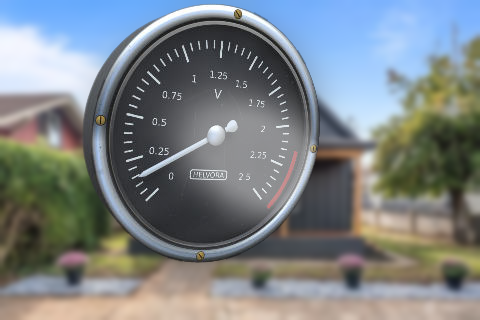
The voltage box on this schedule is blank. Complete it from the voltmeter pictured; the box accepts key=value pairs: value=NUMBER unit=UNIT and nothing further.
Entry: value=0.15 unit=V
